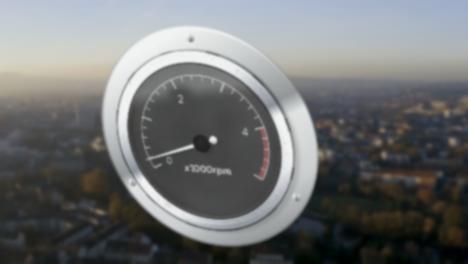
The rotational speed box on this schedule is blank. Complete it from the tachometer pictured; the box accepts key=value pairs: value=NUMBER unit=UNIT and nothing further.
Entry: value=200 unit=rpm
